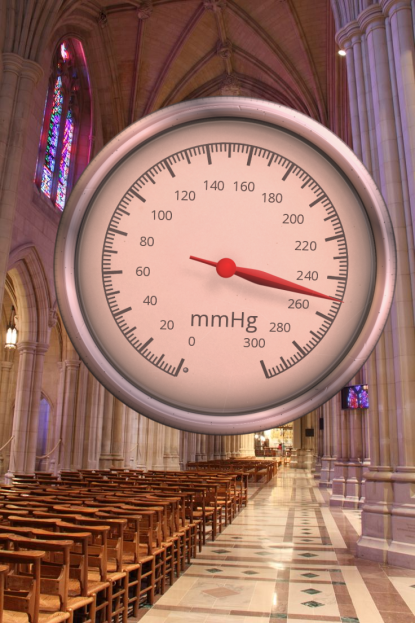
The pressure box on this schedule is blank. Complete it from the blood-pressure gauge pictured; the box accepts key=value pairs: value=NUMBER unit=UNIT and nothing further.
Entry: value=250 unit=mmHg
